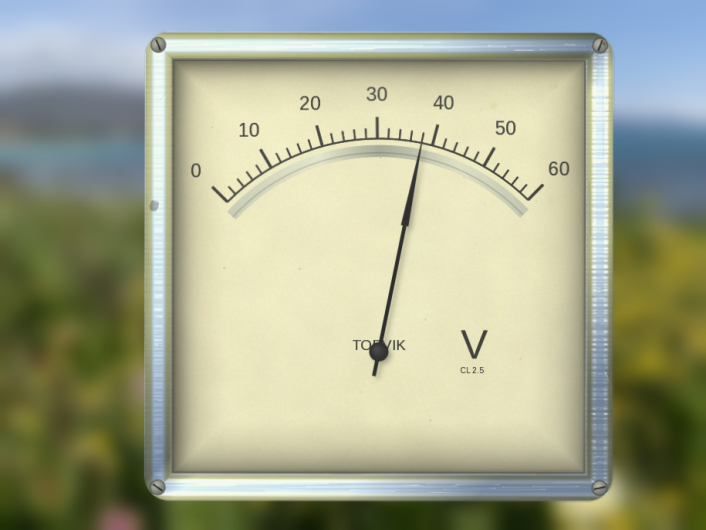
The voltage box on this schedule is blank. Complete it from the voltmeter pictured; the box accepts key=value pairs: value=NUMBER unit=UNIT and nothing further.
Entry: value=38 unit=V
